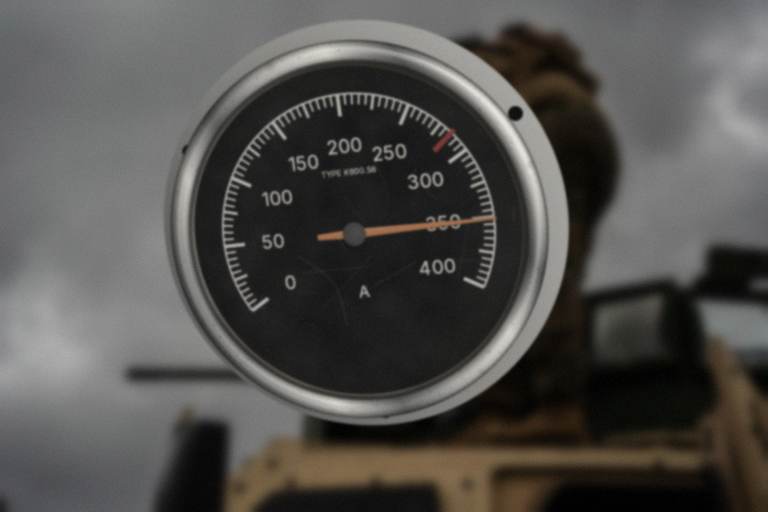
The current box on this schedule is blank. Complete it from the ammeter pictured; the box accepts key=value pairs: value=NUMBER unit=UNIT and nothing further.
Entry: value=350 unit=A
